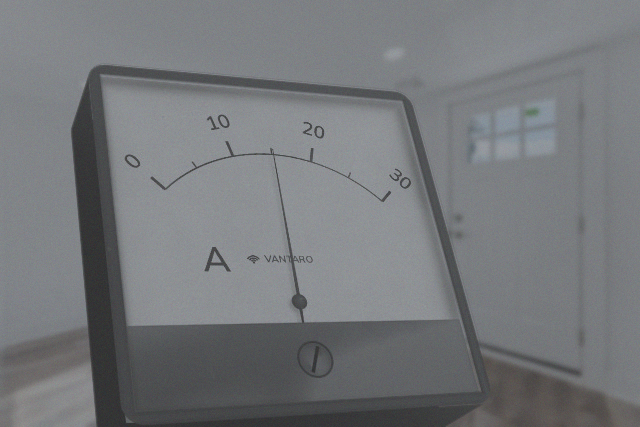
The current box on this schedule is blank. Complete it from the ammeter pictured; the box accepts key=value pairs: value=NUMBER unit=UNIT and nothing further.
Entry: value=15 unit=A
